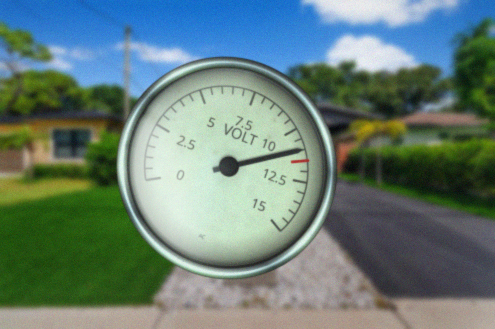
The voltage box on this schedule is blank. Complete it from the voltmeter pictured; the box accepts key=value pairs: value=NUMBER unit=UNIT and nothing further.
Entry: value=11 unit=V
